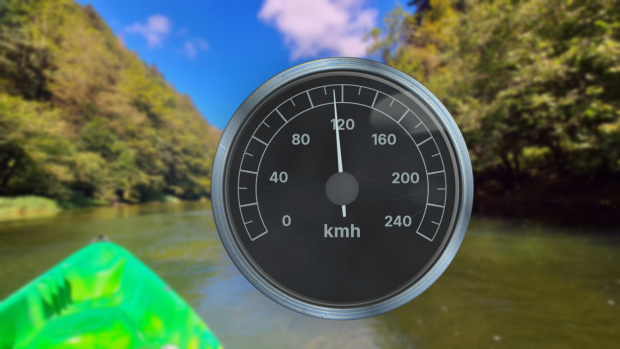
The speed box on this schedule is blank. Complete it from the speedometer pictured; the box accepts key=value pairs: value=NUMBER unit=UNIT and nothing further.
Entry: value=115 unit=km/h
